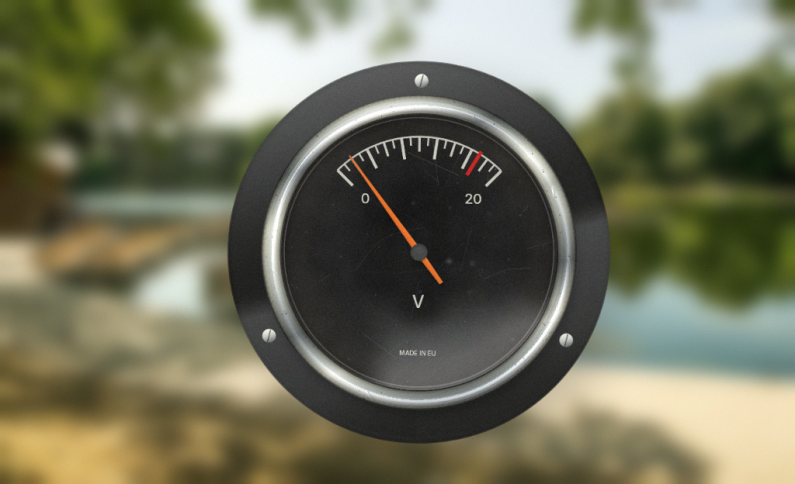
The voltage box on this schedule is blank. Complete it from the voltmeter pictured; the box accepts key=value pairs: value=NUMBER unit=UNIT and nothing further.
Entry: value=2 unit=V
